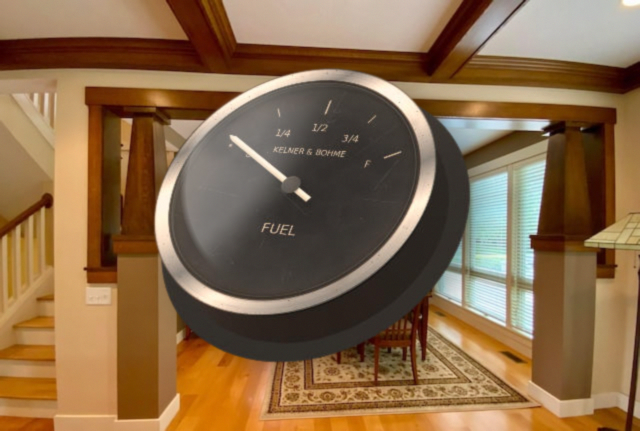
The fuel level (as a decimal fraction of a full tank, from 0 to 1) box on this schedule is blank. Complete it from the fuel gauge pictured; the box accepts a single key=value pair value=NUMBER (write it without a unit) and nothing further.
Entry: value=0
